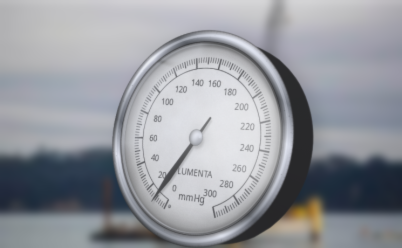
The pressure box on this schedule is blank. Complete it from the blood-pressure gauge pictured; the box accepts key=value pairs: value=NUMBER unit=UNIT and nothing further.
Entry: value=10 unit=mmHg
